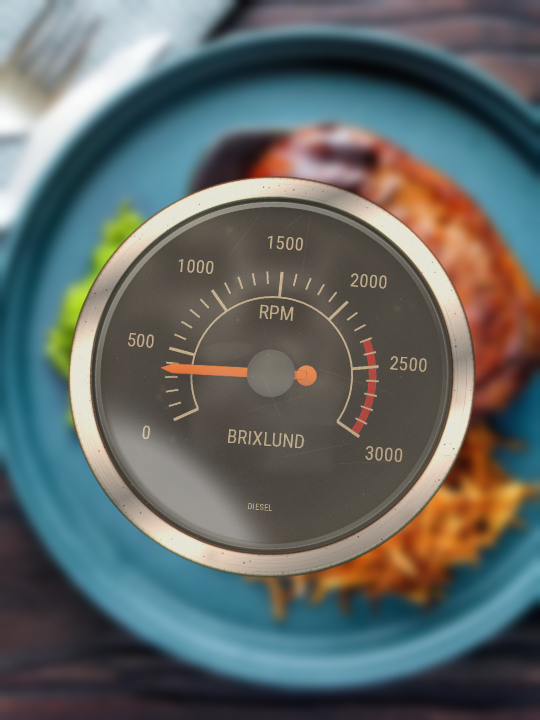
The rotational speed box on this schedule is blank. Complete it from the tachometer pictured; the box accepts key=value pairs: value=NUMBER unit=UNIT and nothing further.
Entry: value=350 unit=rpm
